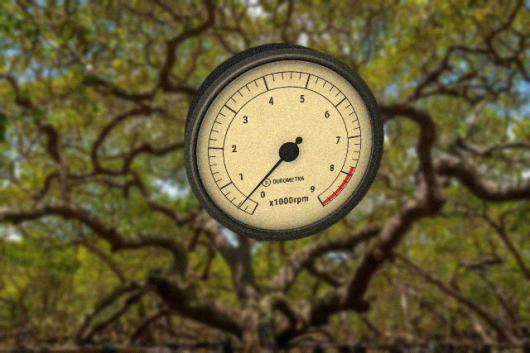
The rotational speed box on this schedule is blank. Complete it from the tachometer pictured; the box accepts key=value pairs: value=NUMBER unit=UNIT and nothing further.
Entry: value=400 unit=rpm
